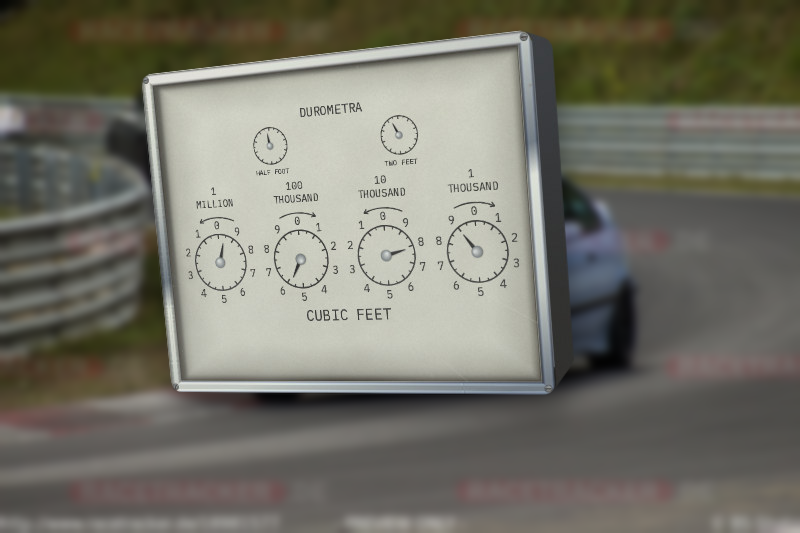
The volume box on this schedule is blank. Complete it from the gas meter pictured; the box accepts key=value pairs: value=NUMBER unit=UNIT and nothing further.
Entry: value=957900 unit=ft³
